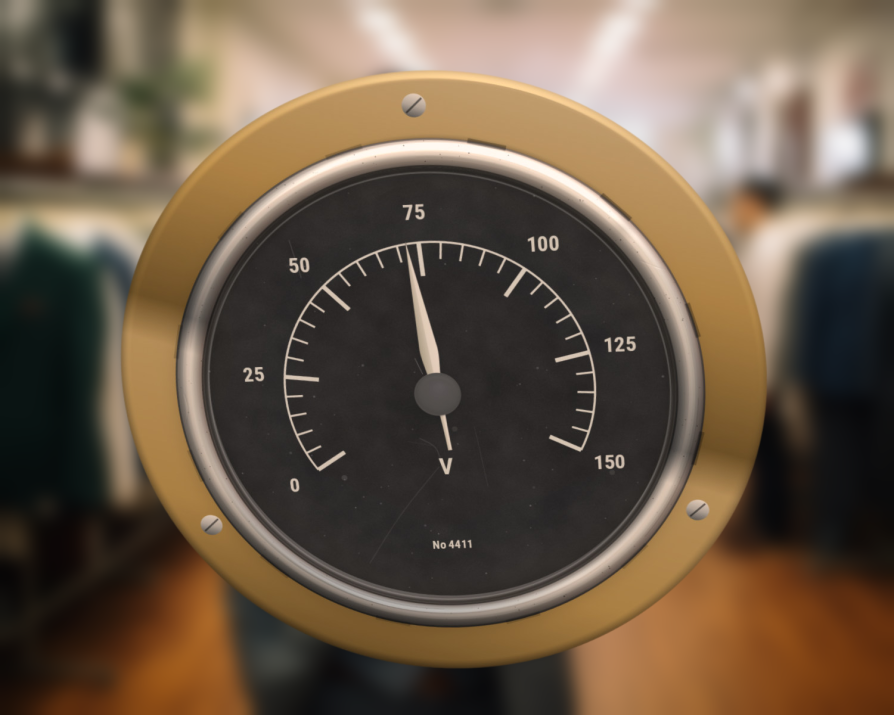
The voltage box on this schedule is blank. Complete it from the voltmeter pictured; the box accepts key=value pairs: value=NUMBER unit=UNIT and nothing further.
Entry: value=72.5 unit=V
